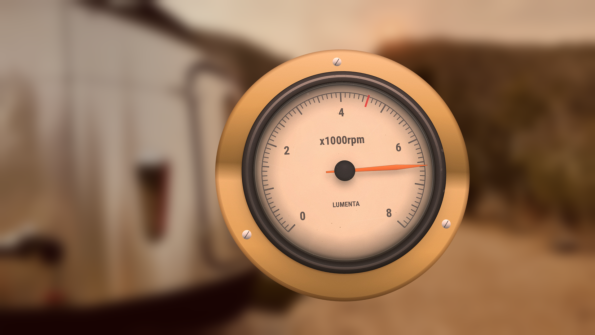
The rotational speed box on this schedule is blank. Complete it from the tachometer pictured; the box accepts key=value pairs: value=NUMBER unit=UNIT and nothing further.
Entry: value=6600 unit=rpm
